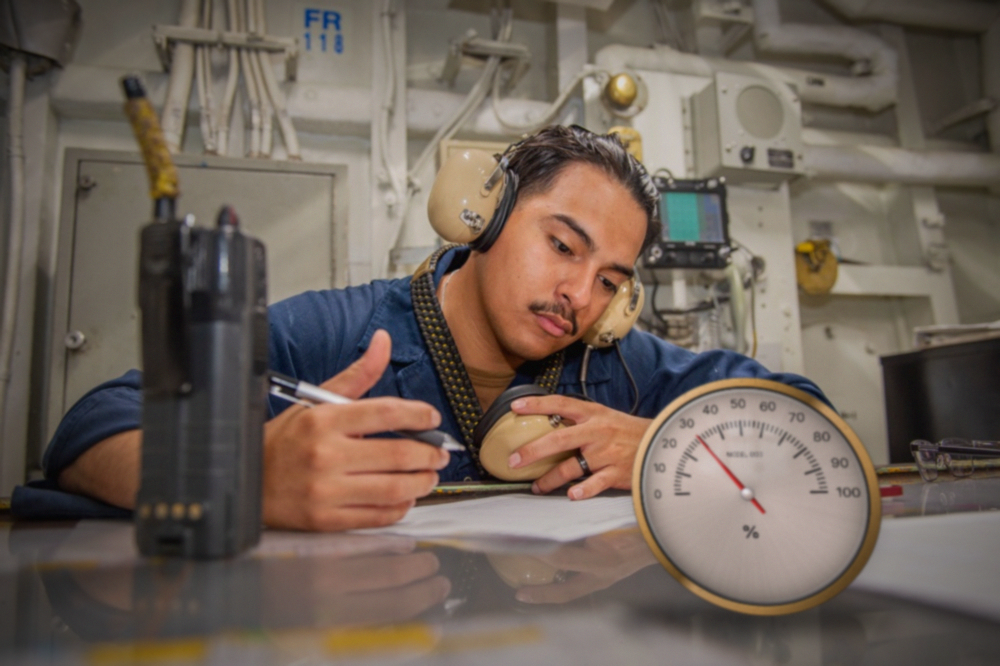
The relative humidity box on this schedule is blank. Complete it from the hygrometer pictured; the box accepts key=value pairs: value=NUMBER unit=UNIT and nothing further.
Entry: value=30 unit=%
